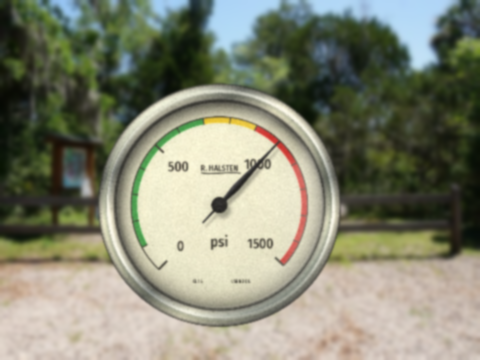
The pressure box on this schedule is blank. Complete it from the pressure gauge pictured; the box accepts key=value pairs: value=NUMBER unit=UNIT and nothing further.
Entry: value=1000 unit=psi
